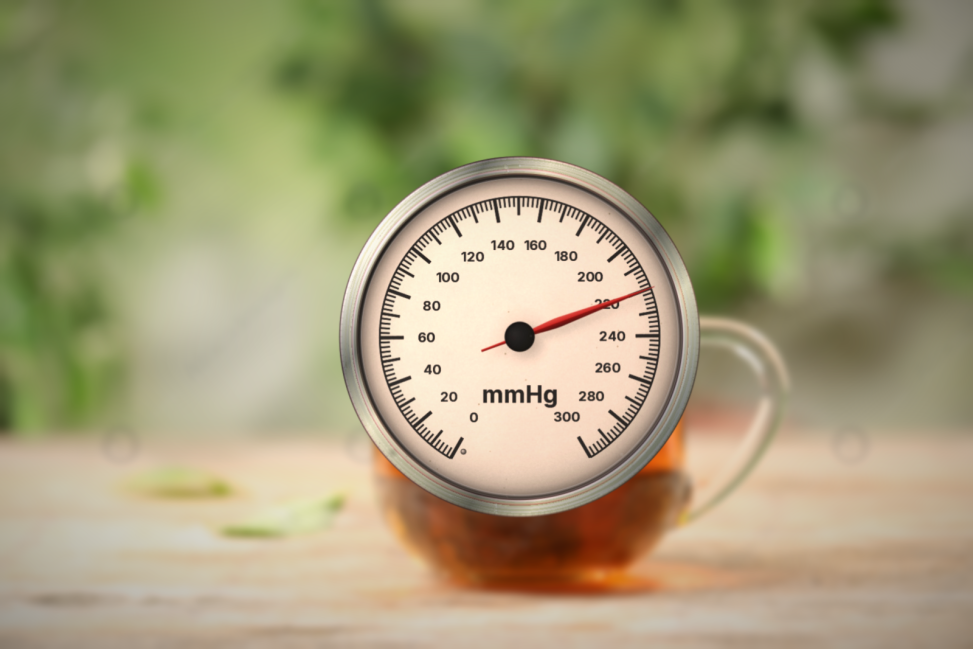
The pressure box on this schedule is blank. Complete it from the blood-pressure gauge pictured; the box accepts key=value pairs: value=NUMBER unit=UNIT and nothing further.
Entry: value=220 unit=mmHg
